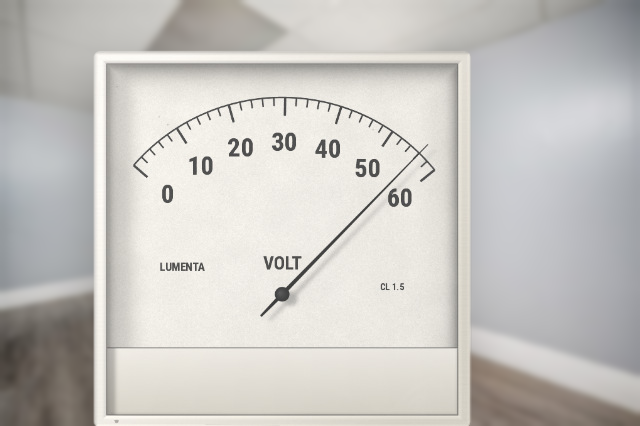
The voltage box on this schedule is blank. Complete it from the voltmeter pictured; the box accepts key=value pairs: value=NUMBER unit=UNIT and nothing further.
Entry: value=56 unit=V
